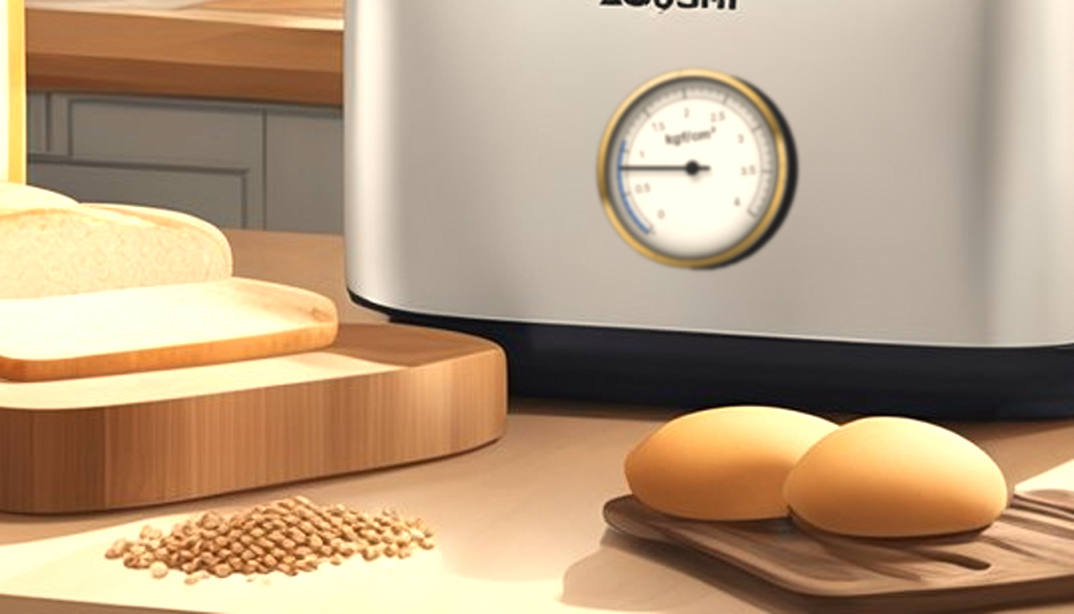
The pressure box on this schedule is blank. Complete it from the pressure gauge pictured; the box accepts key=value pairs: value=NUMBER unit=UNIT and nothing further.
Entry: value=0.8 unit=kg/cm²
